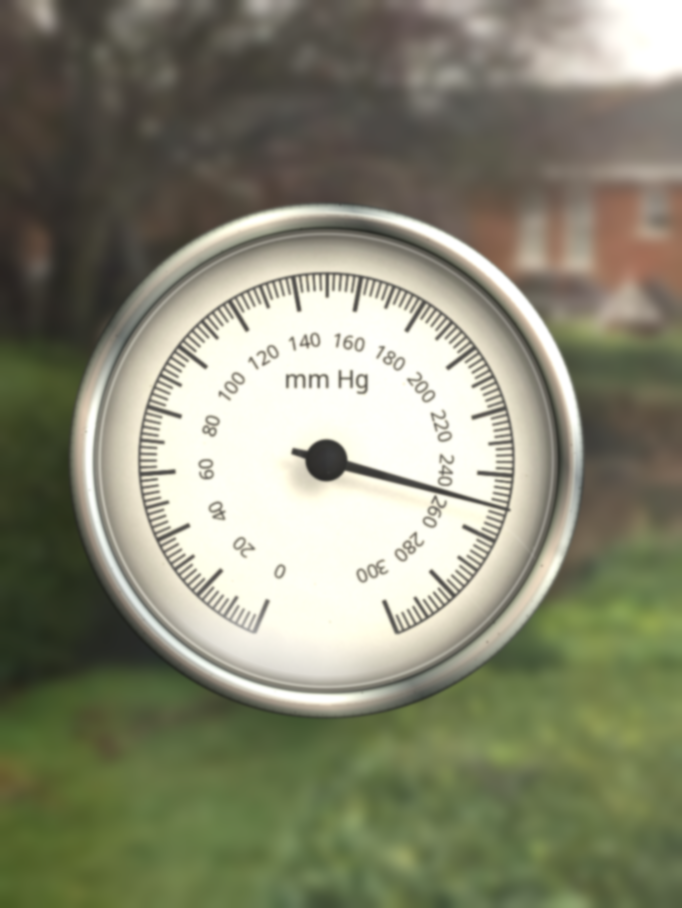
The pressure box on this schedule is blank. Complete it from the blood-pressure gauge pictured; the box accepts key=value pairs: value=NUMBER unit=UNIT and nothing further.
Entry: value=250 unit=mmHg
